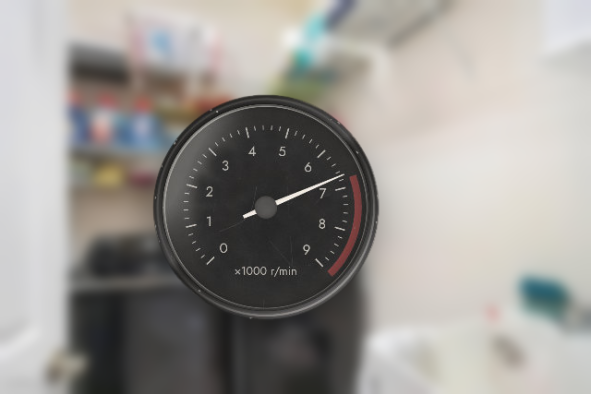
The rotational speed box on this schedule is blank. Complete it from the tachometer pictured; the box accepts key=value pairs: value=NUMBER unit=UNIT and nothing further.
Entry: value=6700 unit=rpm
